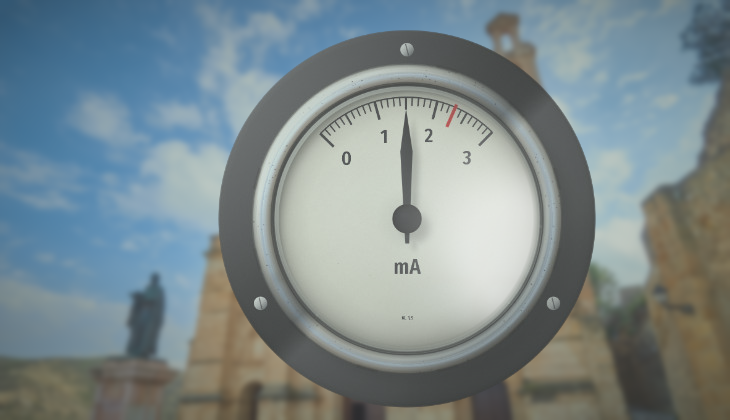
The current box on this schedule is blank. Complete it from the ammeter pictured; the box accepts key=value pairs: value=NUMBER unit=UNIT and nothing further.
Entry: value=1.5 unit=mA
